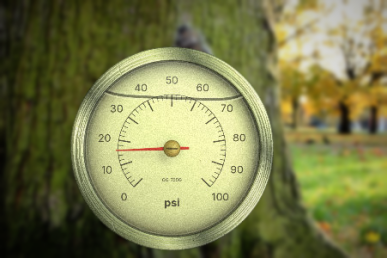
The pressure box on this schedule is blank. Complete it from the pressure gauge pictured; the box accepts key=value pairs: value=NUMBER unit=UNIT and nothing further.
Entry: value=16 unit=psi
